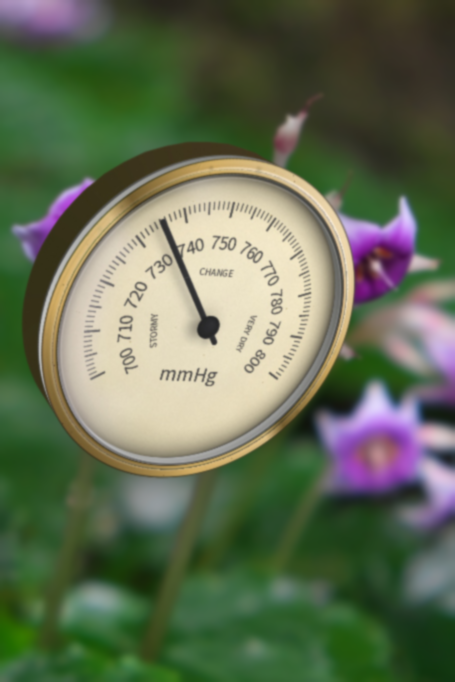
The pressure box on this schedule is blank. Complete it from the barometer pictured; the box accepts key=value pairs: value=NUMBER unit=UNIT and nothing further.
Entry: value=735 unit=mmHg
